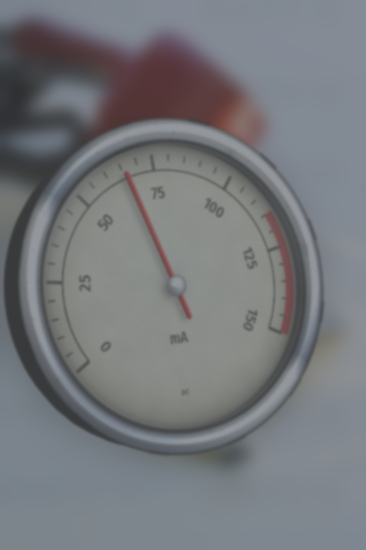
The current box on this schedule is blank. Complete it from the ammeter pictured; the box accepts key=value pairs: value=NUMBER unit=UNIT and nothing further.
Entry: value=65 unit=mA
